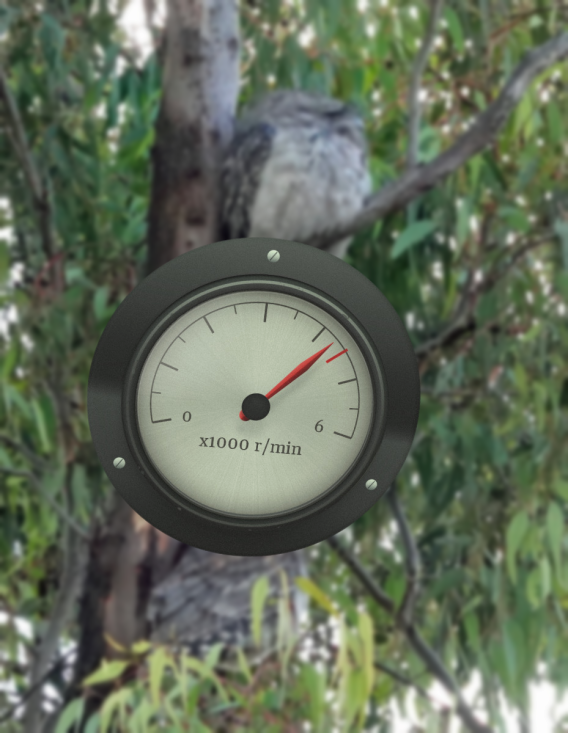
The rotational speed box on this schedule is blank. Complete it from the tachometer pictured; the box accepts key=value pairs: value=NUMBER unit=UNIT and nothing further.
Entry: value=4250 unit=rpm
